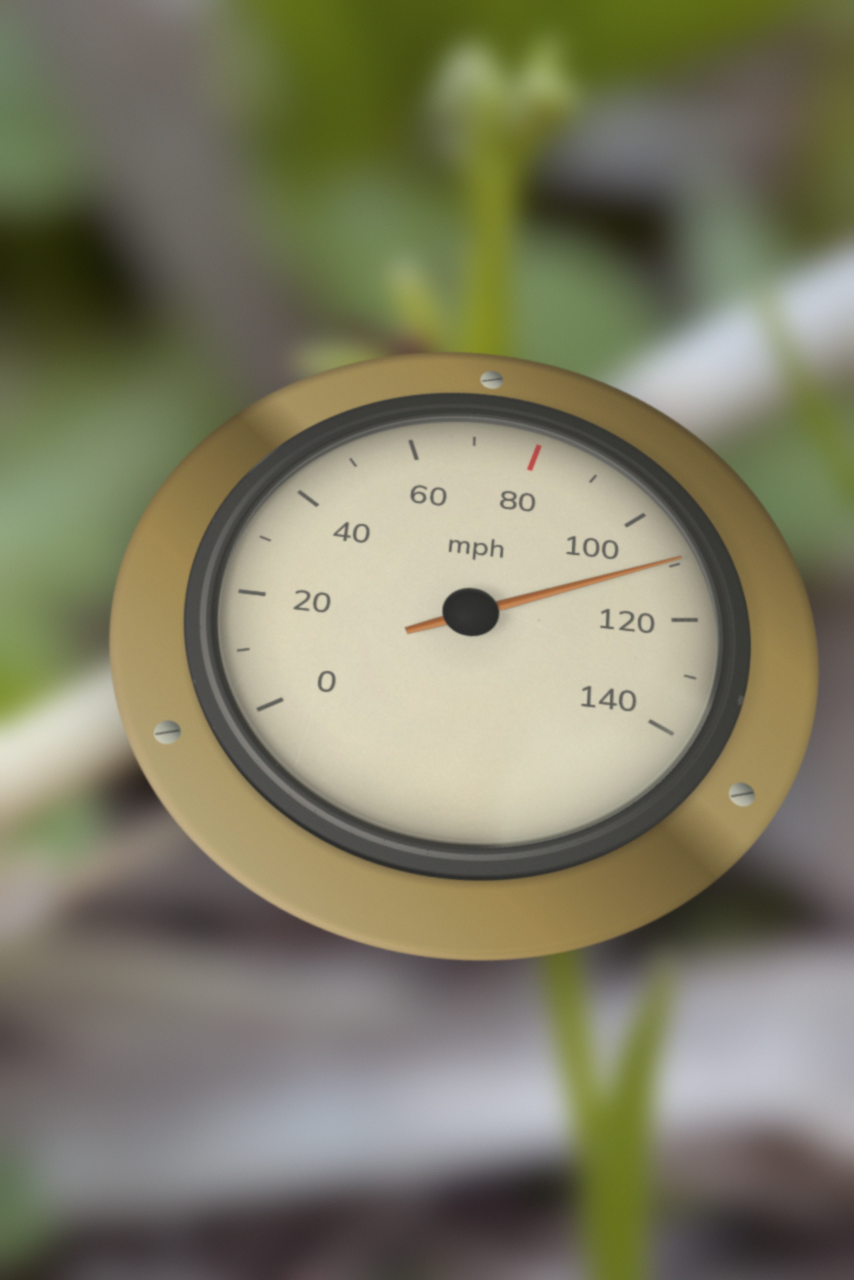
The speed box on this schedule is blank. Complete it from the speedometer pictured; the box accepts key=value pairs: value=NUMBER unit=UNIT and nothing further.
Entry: value=110 unit=mph
